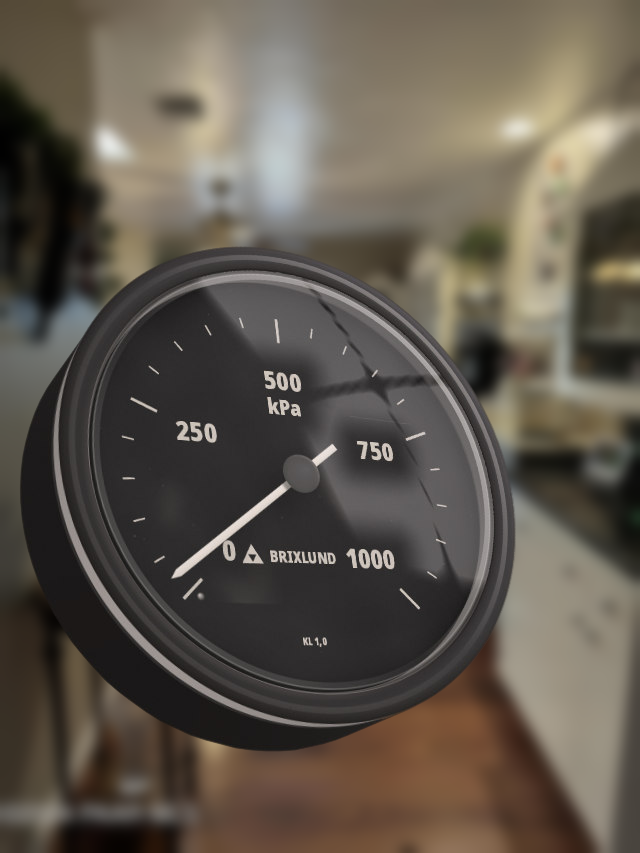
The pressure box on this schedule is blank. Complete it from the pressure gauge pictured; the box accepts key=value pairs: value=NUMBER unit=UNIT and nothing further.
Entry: value=25 unit=kPa
